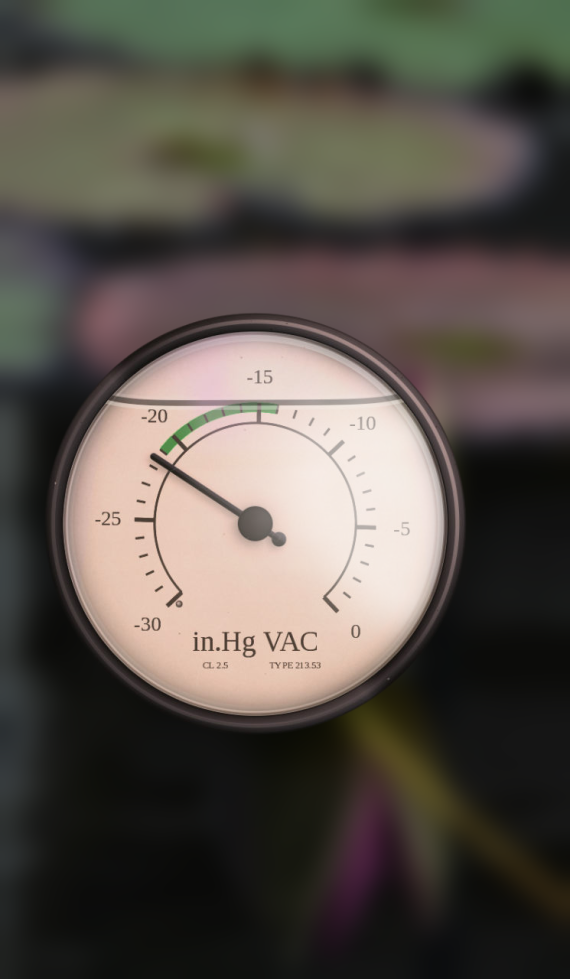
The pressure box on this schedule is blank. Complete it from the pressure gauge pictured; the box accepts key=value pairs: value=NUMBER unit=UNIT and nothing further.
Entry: value=-21.5 unit=inHg
